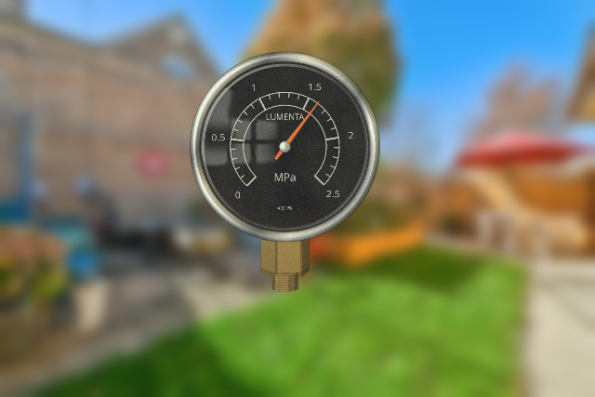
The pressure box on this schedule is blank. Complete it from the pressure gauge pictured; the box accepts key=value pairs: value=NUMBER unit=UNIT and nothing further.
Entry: value=1.6 unit=MPa
